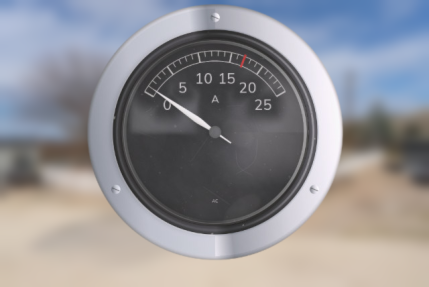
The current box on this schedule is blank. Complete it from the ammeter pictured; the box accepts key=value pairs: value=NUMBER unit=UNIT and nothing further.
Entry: value=1 unit=A
